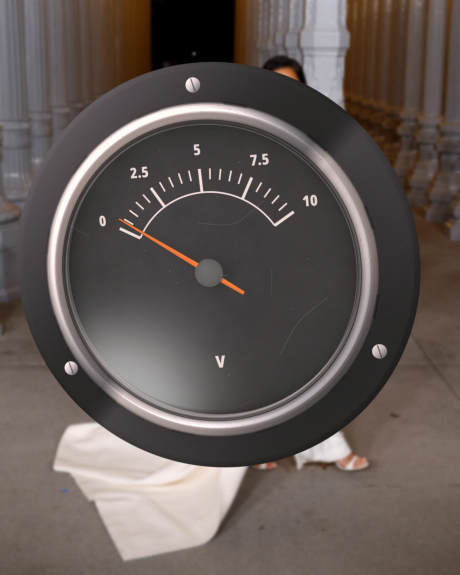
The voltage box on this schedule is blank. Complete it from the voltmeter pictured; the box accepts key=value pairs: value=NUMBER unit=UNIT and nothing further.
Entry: value=0.5 unit=V
